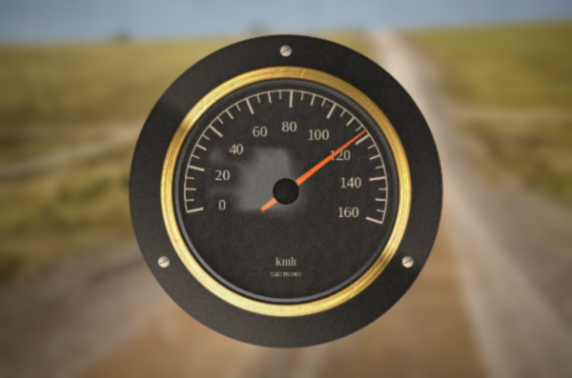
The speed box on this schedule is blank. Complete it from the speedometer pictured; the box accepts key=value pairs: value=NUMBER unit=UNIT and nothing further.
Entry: value=117.5 unit=km/h
